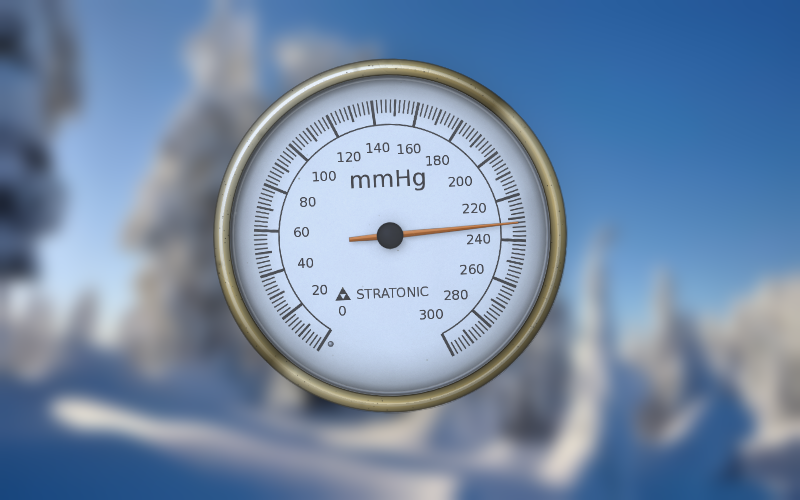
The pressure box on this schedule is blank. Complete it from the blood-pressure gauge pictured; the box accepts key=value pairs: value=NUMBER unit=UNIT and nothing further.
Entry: value=232 unit=mmHg
